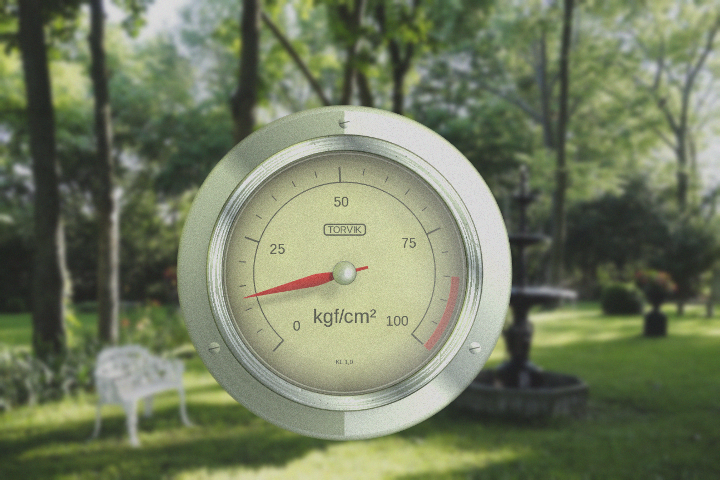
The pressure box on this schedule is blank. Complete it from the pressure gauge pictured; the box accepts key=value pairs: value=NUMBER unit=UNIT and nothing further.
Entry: value=12.5 unit=kg/cm²
